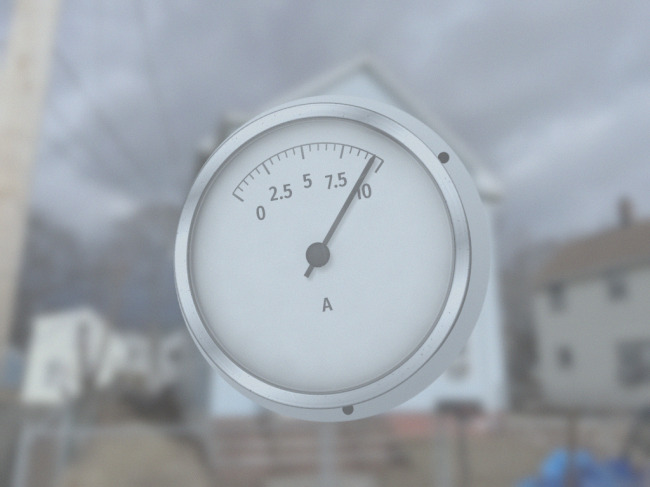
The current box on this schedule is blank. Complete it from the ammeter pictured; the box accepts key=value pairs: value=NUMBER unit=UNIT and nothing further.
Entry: value=9.5 unit=A
